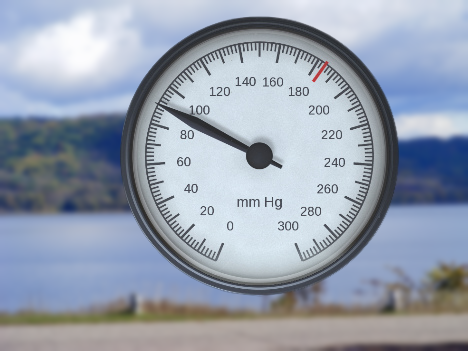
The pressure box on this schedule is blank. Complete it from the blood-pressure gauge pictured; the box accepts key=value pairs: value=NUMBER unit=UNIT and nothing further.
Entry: value=90 unit=mmHg
